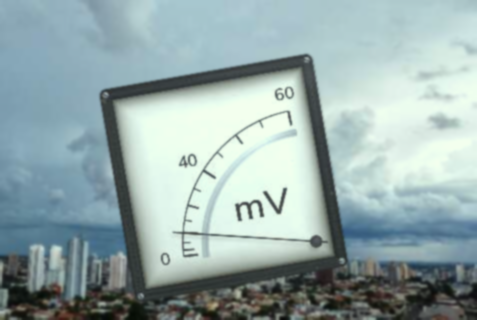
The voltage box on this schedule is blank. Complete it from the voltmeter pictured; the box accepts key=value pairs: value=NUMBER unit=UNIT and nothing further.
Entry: value=20 unit=mV
